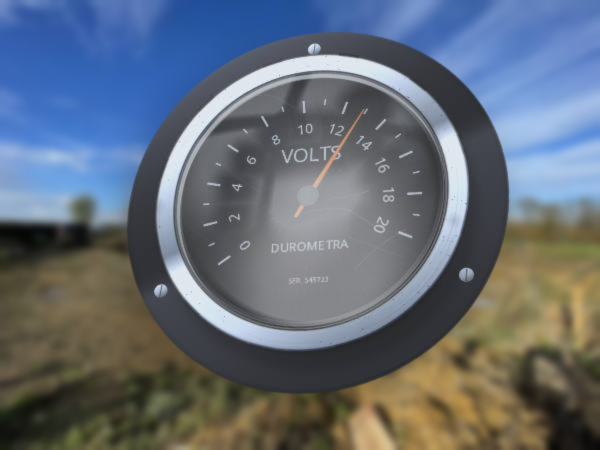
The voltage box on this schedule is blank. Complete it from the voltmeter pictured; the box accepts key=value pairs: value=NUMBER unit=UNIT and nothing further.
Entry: value=13 unit=V
